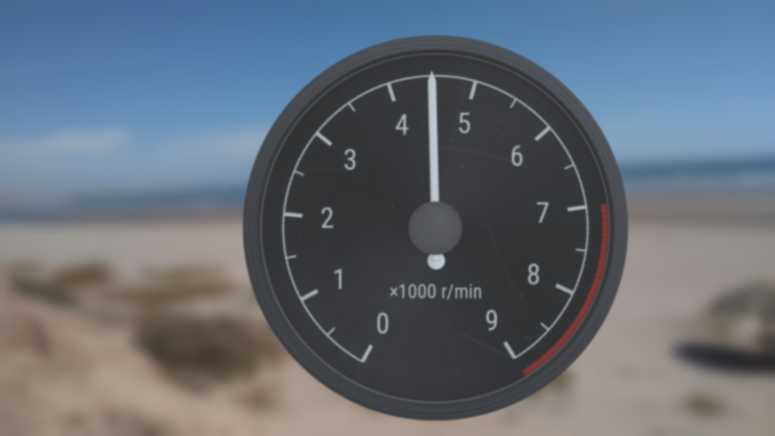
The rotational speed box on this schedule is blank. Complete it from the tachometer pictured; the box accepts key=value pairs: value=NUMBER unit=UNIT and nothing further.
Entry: value=4500 unit=rpm
